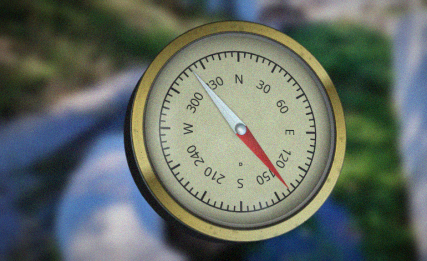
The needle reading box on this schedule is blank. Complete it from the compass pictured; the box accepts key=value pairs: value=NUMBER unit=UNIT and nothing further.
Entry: value=140 unit=°
